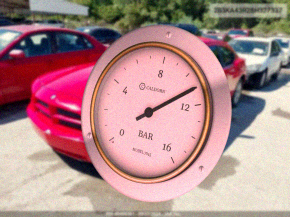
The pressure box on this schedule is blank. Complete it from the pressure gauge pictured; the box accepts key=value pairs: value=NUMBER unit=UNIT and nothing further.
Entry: value=11 unit=bar
